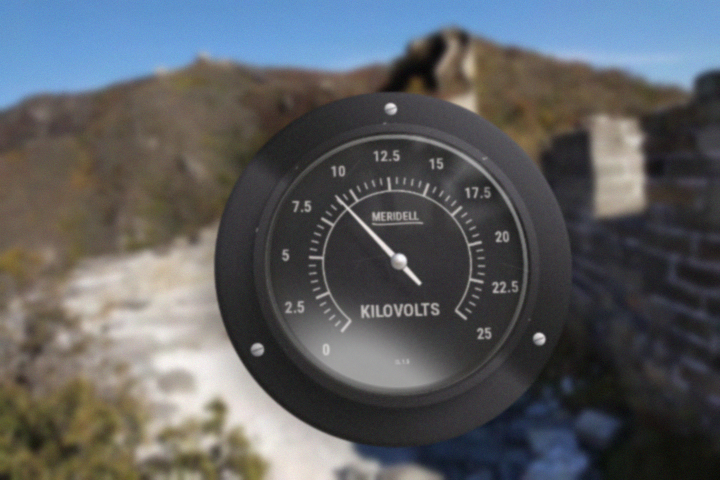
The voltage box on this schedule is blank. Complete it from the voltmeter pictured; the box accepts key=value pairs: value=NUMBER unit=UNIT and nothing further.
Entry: value=9 unit=kV
